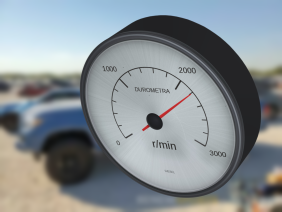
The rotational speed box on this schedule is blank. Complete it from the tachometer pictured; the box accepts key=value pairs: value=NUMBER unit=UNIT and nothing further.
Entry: value=2200 unit=rpm
